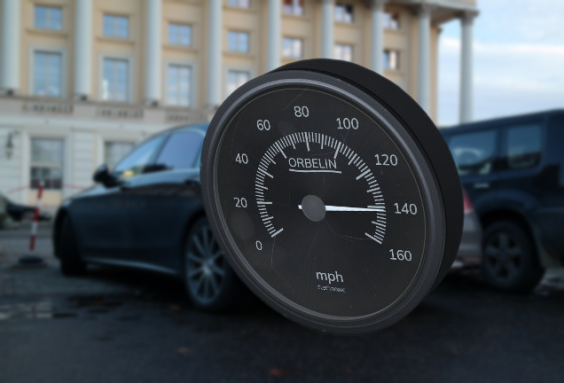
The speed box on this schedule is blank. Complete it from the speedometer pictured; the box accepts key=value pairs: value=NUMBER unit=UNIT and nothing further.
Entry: value=140 unit=mph
